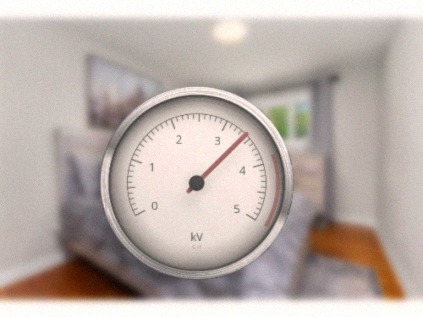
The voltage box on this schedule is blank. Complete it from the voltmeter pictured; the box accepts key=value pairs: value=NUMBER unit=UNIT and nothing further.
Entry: value=3.4 unit=kV
